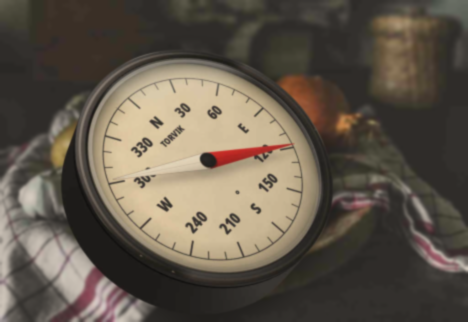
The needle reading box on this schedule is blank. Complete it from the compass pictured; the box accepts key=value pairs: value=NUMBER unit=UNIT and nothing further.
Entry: value=120 unit=°
